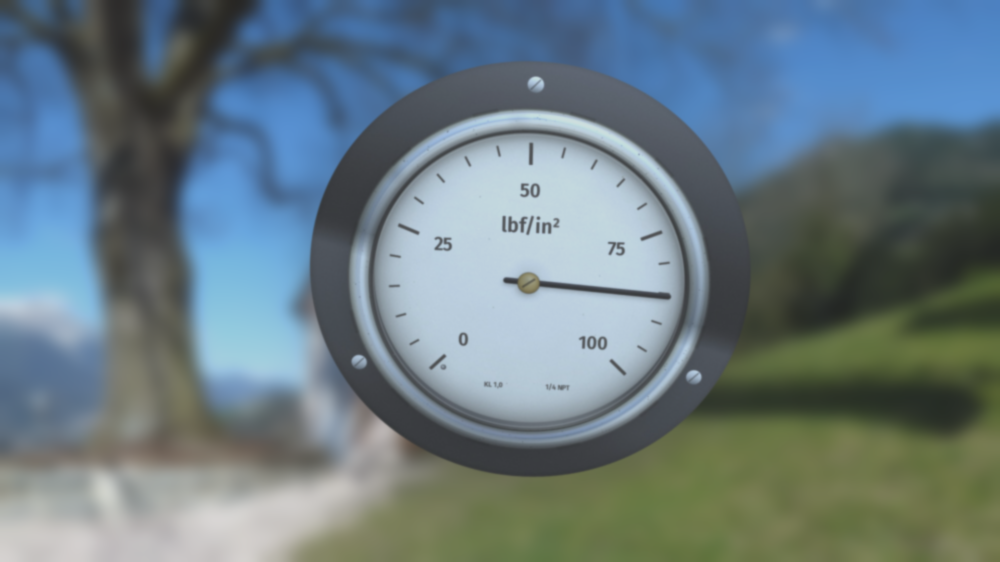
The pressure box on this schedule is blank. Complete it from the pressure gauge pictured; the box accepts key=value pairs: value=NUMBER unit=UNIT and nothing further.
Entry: value=85 unit=psi
